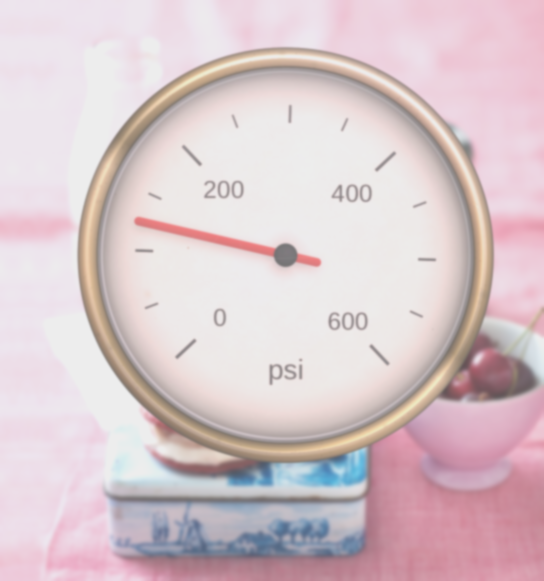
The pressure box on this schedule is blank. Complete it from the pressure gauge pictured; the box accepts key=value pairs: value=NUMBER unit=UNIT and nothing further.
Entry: value=125 unit=psi
